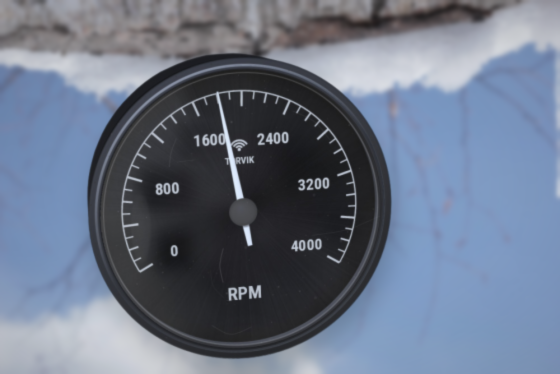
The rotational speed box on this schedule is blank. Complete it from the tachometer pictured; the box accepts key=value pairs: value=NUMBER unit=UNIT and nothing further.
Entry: value=1800 unit=rpm
